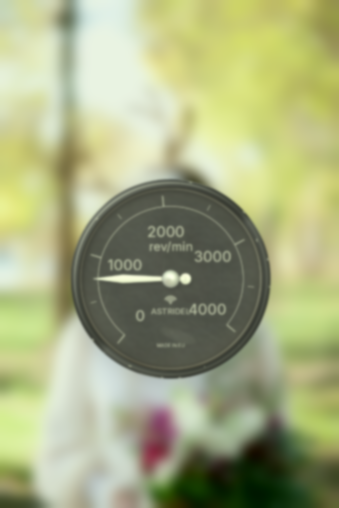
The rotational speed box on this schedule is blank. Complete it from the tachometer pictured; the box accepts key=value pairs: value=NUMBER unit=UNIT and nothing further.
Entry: value=750 unit=rpm
